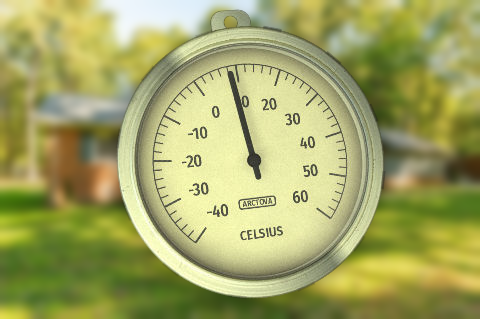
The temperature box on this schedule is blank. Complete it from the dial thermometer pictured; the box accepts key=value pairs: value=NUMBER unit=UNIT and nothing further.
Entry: value=8 unit=°C
